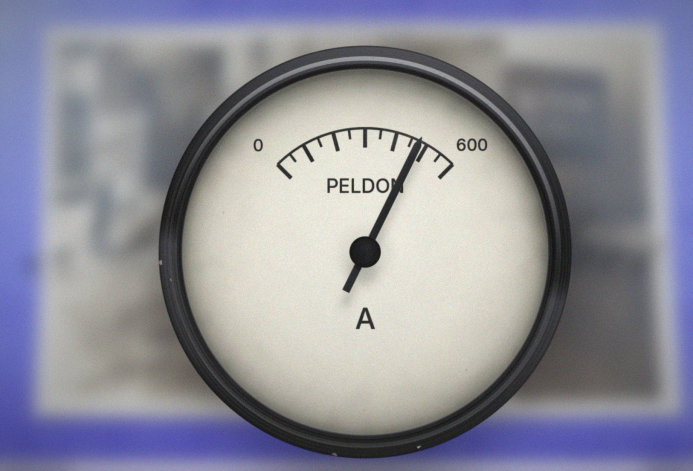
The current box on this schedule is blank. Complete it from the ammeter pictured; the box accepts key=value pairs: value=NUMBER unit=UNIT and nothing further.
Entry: value=475 unit=A
